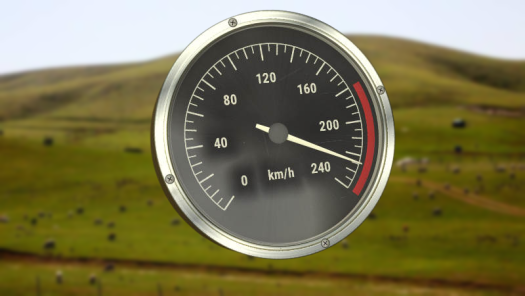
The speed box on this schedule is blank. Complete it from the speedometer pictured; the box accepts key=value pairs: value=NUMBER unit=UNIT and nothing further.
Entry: value=225 unit=km/h
